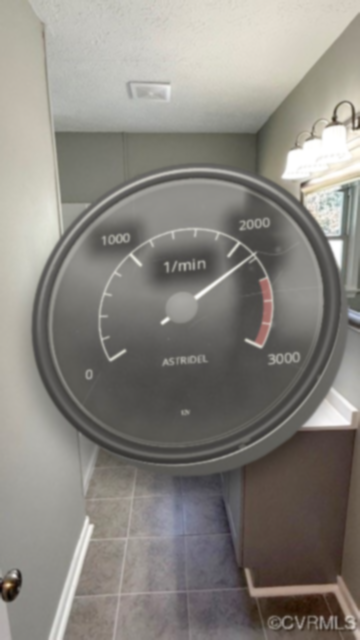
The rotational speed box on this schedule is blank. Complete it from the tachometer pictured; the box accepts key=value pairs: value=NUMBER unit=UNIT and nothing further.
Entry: value=2200 unit=rpm
